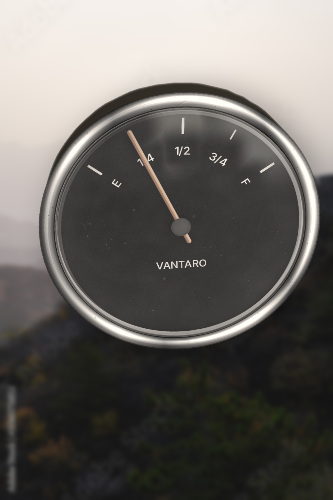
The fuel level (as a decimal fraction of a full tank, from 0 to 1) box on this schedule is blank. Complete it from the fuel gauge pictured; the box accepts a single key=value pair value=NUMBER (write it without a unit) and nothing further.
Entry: value=0.25
